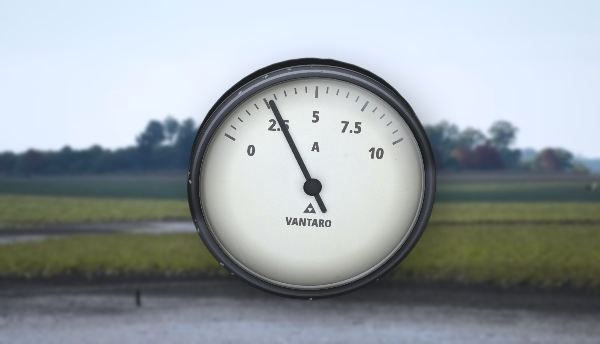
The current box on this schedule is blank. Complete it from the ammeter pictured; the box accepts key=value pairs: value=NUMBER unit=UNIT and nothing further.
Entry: value=2.75 unit=A
